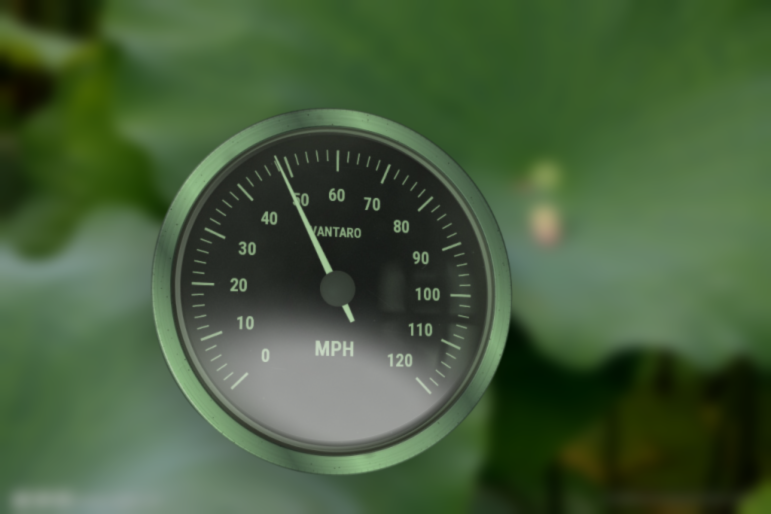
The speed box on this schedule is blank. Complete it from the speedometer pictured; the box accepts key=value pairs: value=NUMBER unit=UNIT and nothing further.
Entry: value=48 unit=mph
